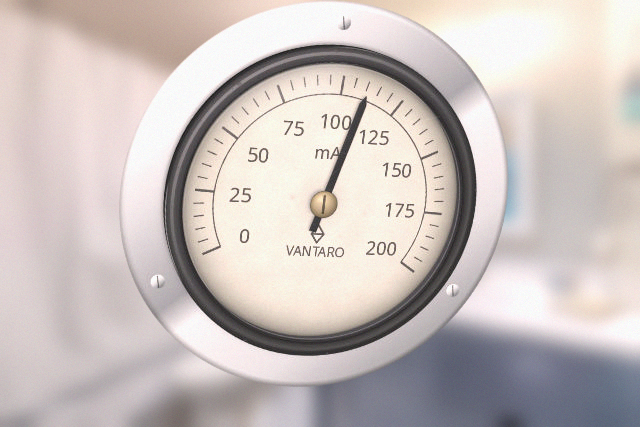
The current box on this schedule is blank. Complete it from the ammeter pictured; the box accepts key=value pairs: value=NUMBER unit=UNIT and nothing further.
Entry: value=110 unit=mA
